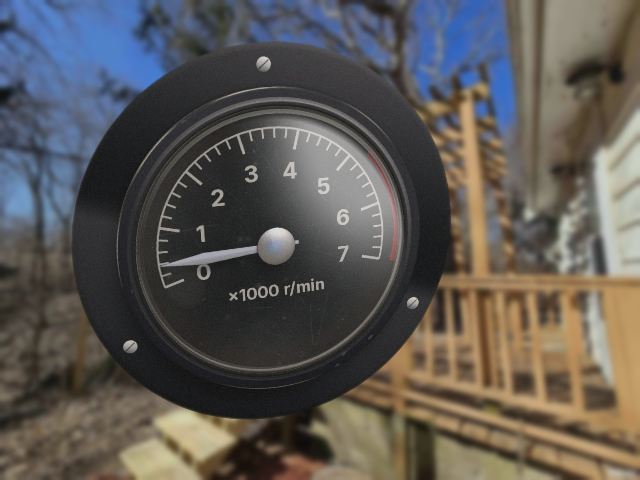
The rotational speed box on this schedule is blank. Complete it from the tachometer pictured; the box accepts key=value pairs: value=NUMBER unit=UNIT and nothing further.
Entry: value=400 unit=rpm
